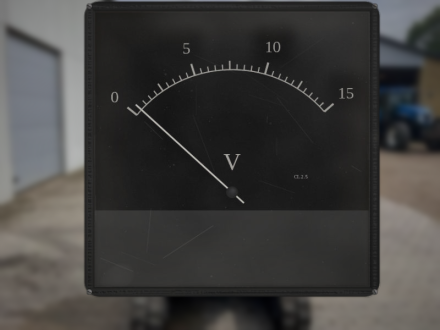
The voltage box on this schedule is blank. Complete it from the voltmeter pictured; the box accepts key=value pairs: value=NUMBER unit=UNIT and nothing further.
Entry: value=0.5 unit=V
